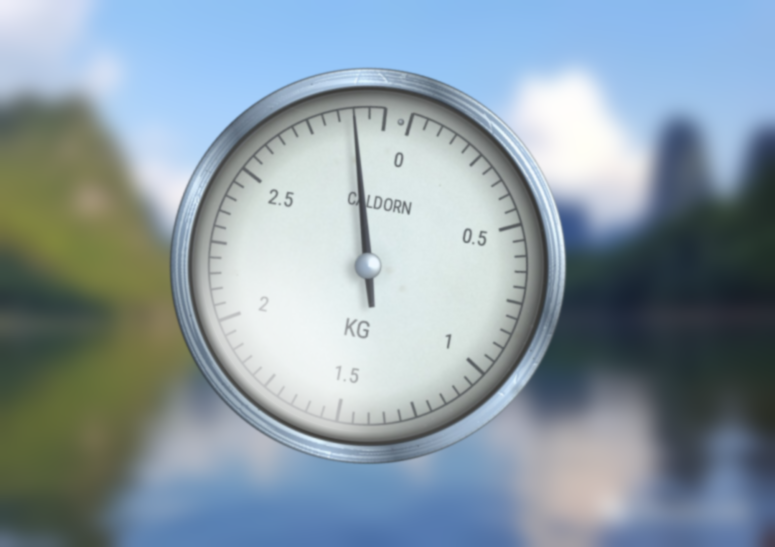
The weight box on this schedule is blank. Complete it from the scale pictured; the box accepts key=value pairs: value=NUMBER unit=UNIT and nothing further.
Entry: value=2.9 unit=kg
